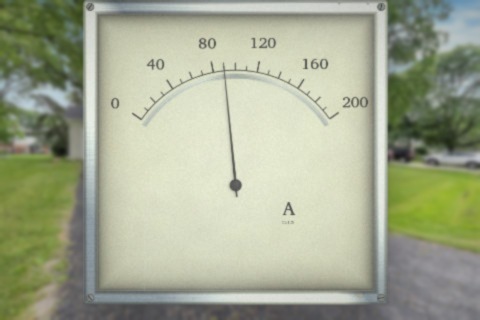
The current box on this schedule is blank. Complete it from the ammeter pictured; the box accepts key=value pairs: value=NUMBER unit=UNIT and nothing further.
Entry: value=90 unit=A
